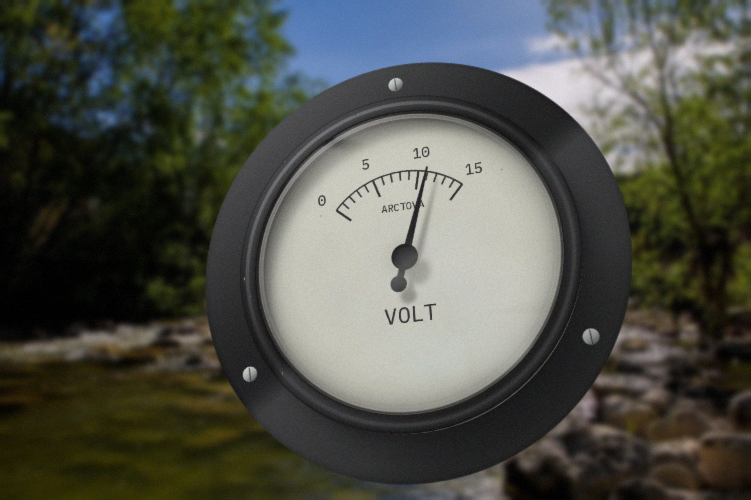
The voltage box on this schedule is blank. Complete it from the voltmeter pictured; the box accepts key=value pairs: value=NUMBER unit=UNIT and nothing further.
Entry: value=11 unit=V
